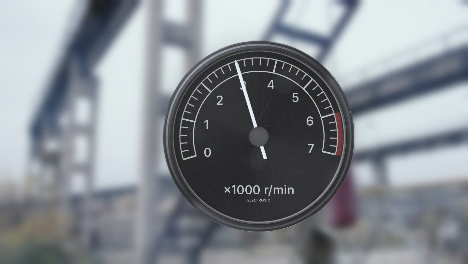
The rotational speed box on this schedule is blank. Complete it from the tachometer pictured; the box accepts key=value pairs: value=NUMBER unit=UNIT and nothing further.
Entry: value=3000 unit=rpm
